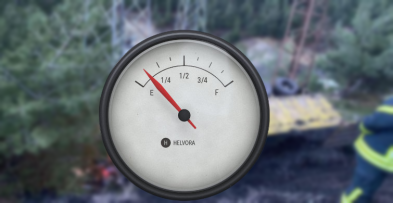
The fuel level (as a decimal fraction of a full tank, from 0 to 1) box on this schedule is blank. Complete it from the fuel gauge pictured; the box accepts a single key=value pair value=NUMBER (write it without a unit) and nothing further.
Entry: value=0.125
